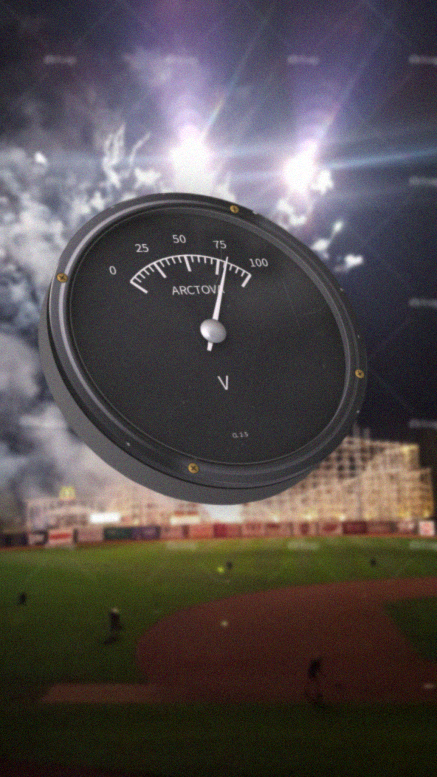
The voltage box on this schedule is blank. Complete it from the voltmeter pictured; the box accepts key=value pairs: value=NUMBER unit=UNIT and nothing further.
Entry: value=80 unit=V
